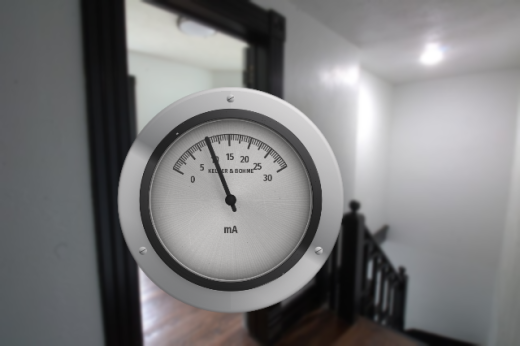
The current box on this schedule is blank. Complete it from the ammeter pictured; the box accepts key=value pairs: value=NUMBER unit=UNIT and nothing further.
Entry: value=10 unit=mA
